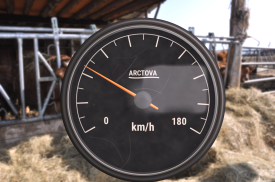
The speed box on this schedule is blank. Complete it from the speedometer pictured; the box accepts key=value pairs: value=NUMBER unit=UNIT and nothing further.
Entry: value=45 unit=km/h
